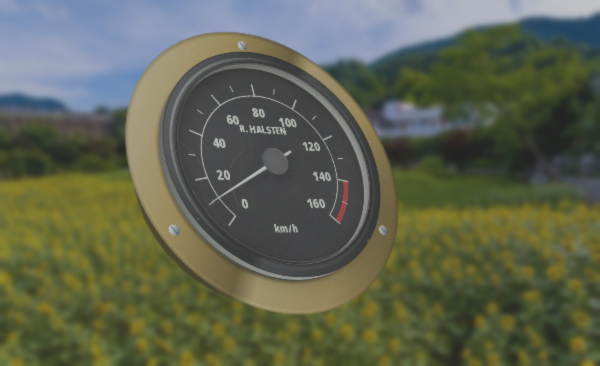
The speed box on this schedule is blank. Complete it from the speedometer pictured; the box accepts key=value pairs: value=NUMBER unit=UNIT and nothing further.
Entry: value=10 unit=km/h
